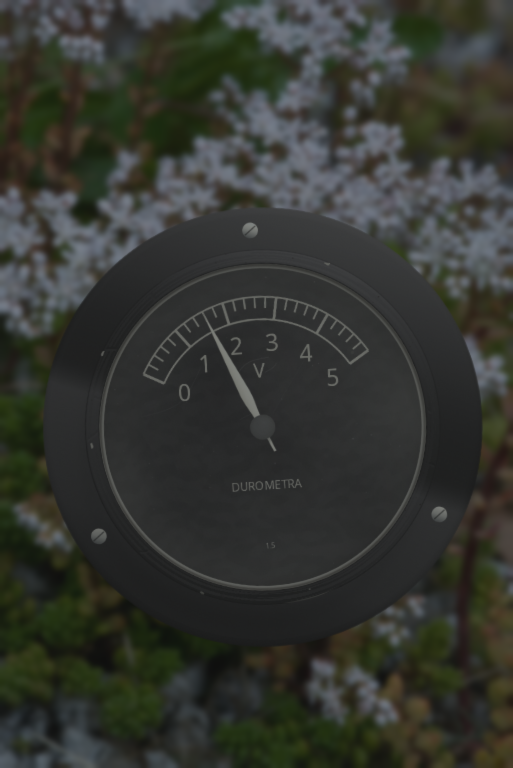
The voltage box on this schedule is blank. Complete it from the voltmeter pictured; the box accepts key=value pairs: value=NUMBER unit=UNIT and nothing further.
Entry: value=1.6 unit=V
